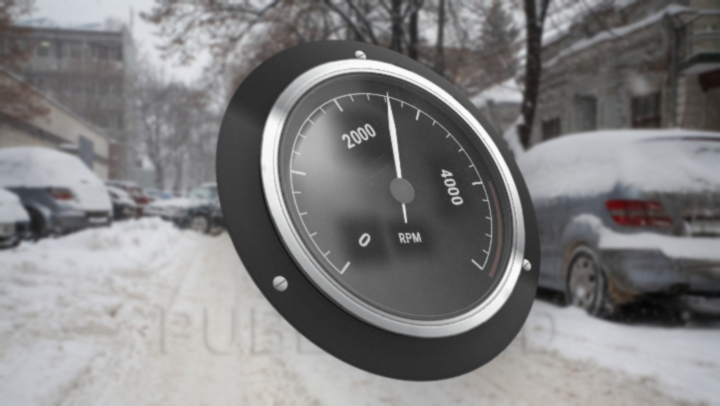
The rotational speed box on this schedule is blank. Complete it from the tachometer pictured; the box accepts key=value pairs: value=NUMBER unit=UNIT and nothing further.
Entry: value=2600 unit=rpm
